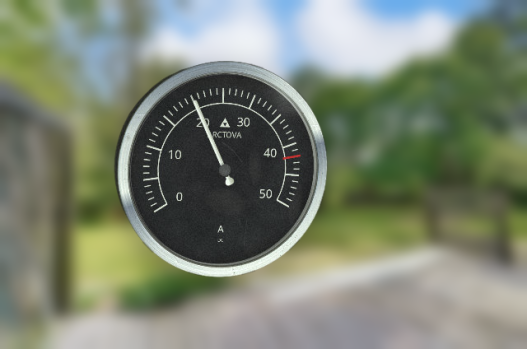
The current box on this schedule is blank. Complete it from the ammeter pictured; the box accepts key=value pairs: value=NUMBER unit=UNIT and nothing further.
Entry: value=20 unit=A
